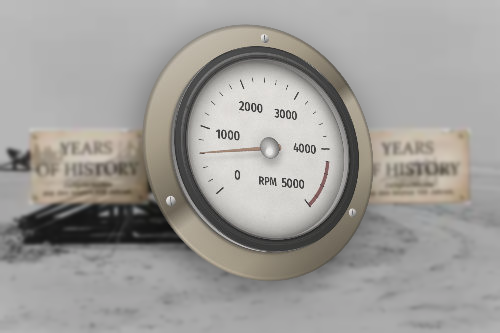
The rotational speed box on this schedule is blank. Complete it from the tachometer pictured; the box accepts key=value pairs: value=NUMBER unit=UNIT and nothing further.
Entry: value=600 unit=rpm
